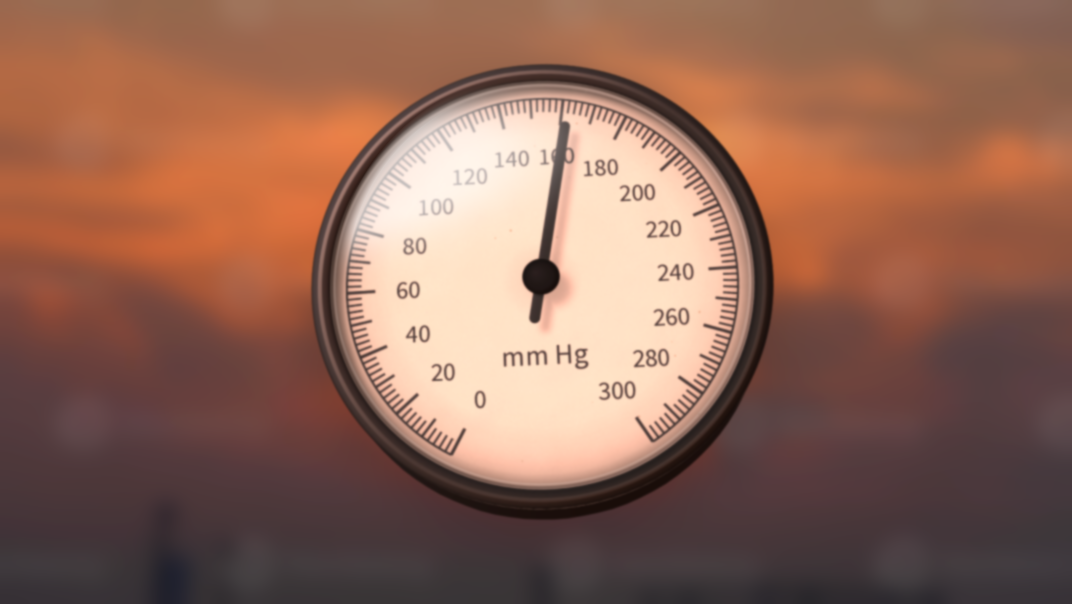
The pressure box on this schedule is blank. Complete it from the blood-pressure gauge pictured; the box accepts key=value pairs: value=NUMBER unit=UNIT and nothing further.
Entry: value=162 unit=mmHg
